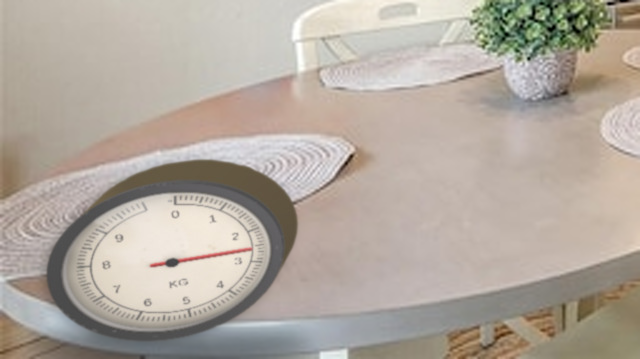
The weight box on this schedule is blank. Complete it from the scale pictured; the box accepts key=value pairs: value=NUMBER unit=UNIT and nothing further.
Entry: value=2.5 unit=kg
